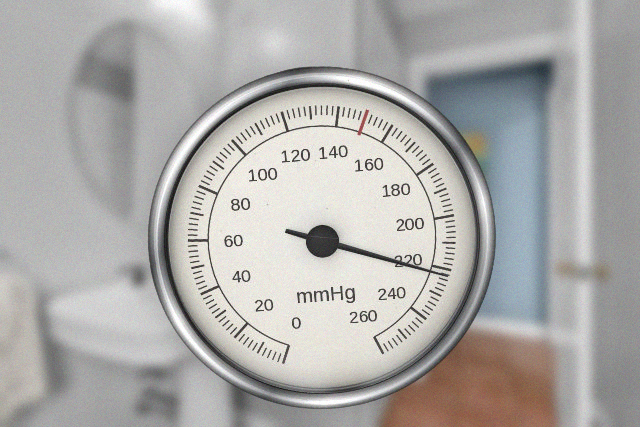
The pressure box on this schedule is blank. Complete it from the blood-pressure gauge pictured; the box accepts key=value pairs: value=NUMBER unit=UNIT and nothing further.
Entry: value=222 unit=mmHg
